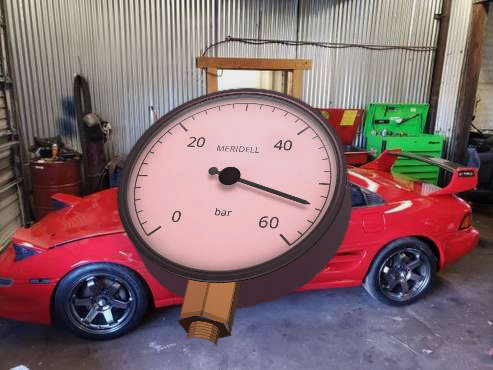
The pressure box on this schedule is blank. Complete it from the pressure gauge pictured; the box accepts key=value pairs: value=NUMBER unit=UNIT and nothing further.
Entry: value=54 unit=bar
